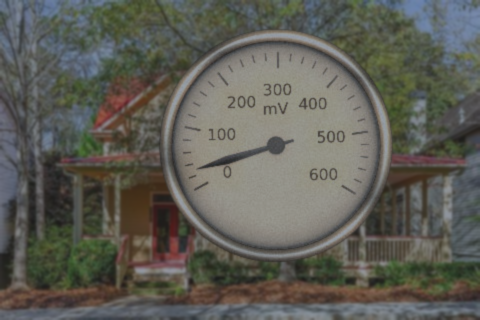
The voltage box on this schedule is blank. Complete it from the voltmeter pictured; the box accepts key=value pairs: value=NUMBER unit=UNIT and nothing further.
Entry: value=30 unit=mV
